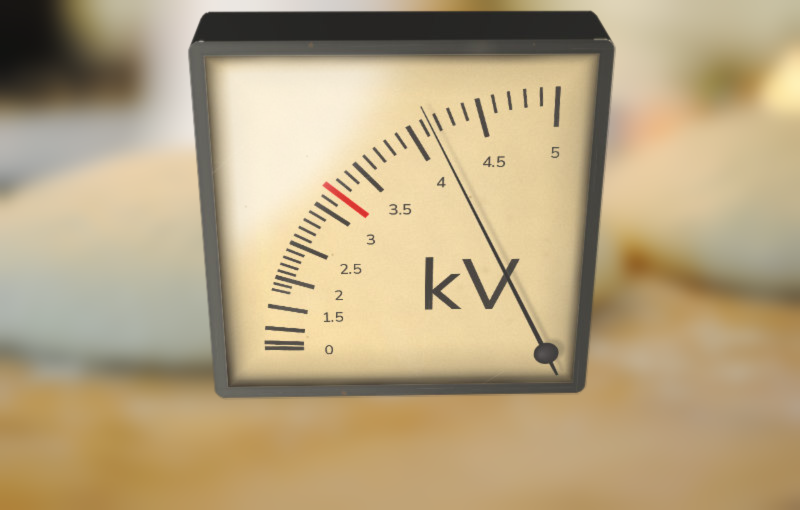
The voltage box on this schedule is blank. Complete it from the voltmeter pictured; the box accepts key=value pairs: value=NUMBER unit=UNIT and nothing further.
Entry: value=4.15 unit=kV
